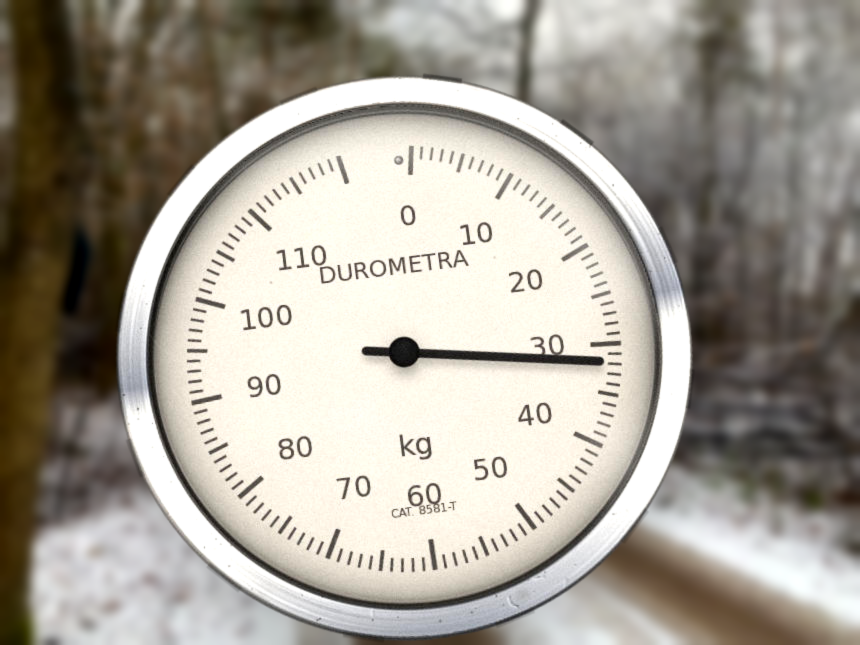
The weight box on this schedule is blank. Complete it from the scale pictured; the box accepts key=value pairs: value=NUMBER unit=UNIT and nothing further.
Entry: value=32 unit=kg
